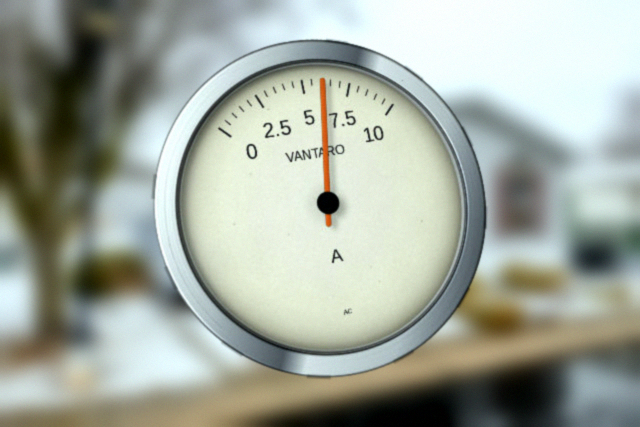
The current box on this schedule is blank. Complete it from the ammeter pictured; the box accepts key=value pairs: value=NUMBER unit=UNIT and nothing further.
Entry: value=6 unit=A
